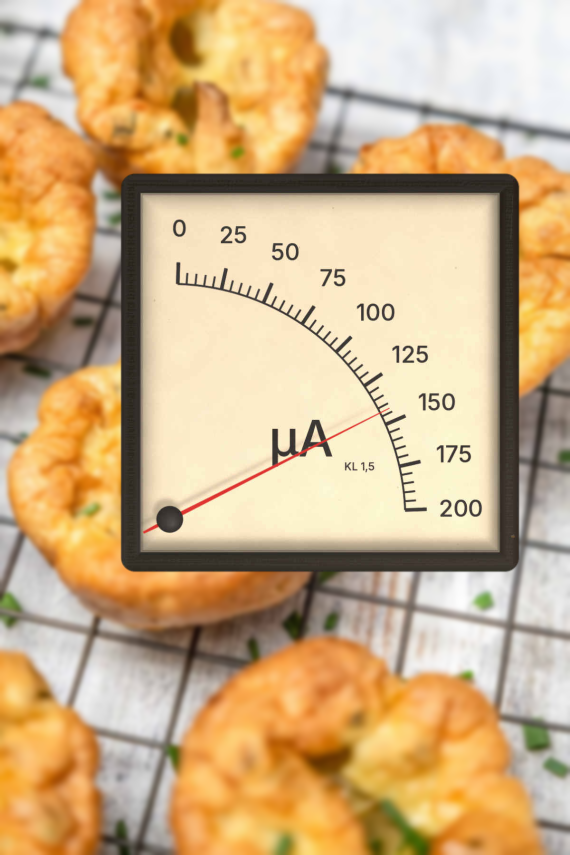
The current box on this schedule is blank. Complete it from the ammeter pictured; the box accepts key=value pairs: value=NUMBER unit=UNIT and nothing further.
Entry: value=142.5 unit=µA
